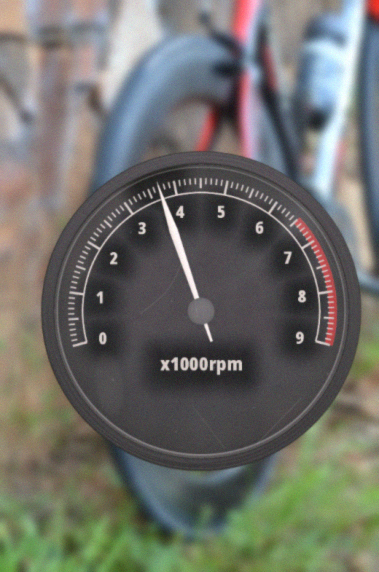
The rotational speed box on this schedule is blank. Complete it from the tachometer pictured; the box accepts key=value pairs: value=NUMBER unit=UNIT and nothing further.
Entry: value=3700 unit=rpm
